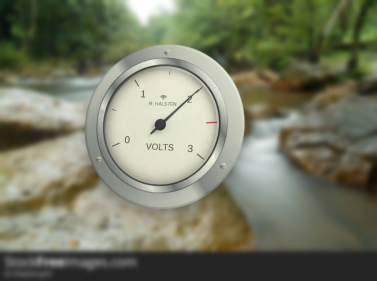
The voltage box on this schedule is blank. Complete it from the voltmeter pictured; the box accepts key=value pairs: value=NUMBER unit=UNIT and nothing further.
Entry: value=2 unit=V
